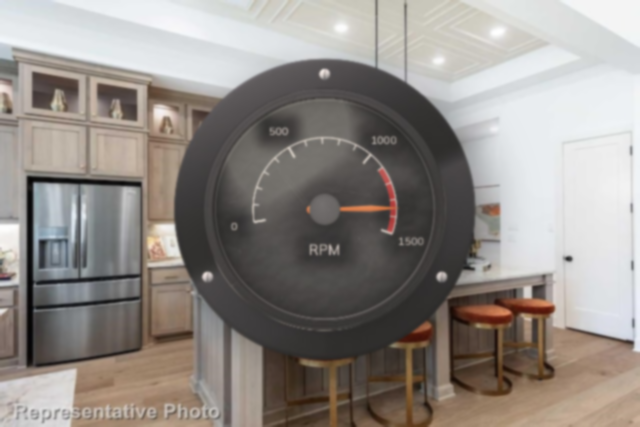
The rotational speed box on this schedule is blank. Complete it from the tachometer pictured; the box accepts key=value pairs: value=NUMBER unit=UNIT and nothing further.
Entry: value=1350 unit=rpm
